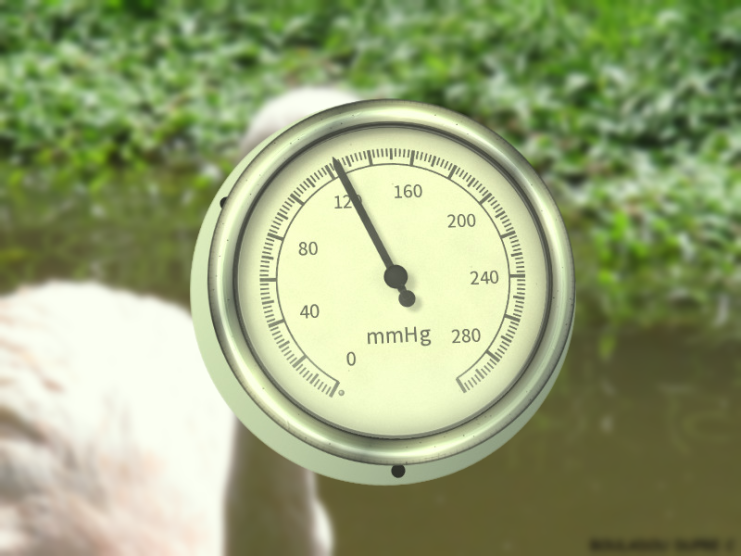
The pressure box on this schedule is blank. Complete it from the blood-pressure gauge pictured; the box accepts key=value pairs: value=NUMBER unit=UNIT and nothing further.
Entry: value=124 unit=mmHg
